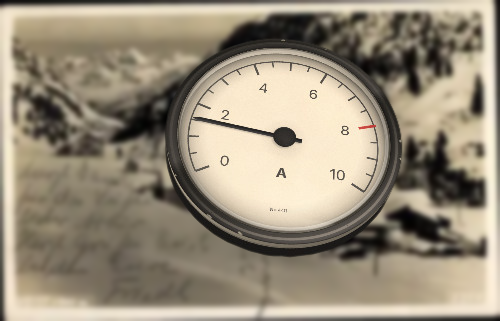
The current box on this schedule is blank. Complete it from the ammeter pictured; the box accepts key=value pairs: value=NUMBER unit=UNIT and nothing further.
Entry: value=1.5 unit=A
